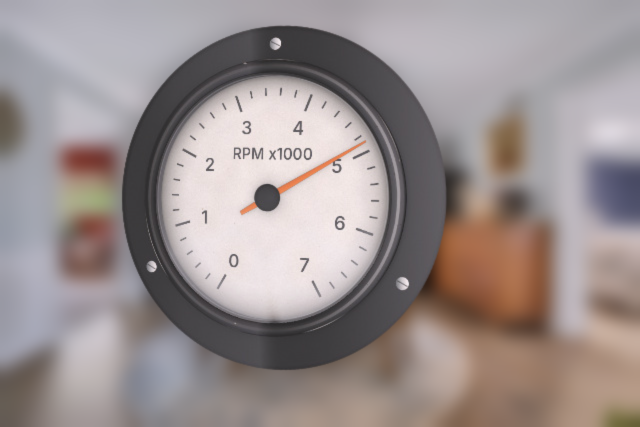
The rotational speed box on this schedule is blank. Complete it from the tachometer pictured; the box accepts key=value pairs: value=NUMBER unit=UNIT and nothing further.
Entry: value=4900 unit=rpm
